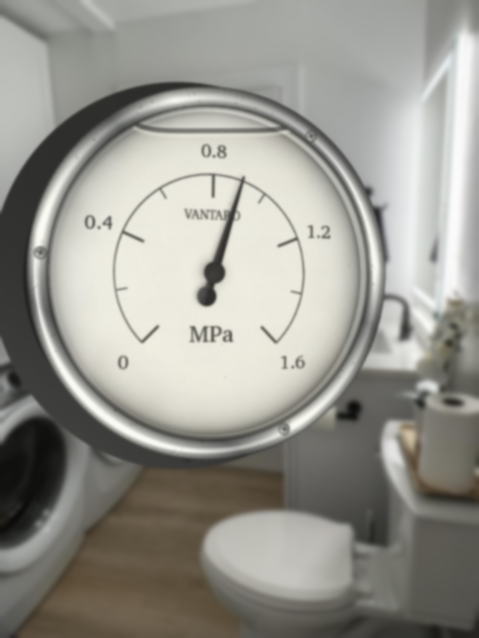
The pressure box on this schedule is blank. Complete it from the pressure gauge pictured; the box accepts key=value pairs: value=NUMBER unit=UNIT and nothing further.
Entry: value=0.9 unit=MPa
